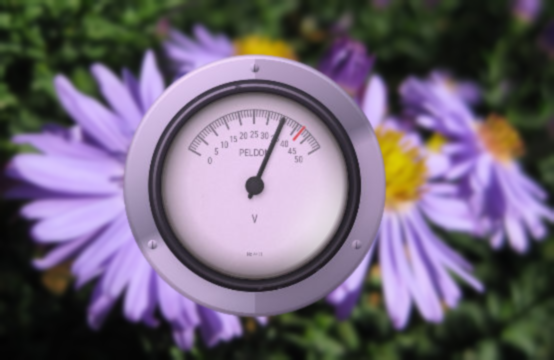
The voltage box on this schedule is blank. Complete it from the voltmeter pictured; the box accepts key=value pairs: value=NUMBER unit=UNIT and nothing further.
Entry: value=35 unit=V
